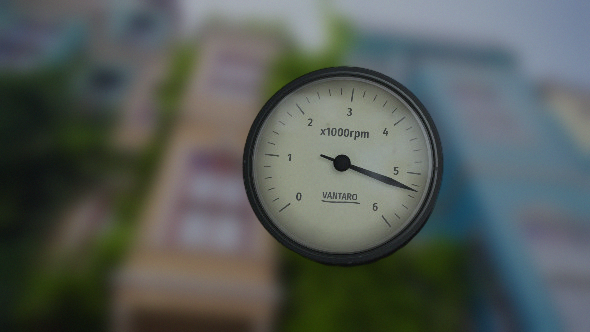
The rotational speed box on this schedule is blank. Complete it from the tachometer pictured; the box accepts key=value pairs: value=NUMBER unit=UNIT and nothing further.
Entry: value=5300 unit=rpm
